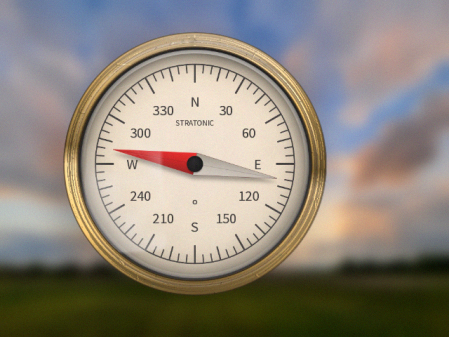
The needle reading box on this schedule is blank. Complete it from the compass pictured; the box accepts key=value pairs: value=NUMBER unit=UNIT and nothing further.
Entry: value=280 unit=°
